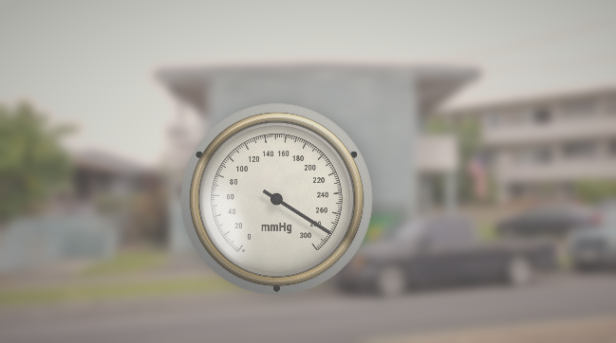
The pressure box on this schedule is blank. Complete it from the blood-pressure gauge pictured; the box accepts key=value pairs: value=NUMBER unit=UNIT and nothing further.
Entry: value=280 unit=mmHg
